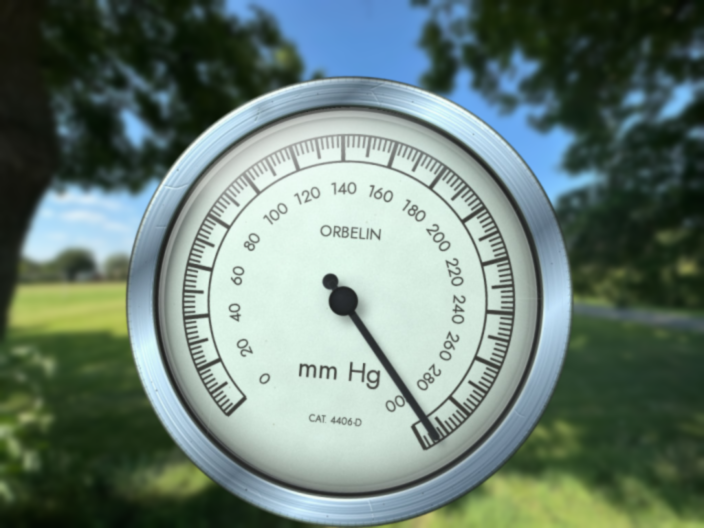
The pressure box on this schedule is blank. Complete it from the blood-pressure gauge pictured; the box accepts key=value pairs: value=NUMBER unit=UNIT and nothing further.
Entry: value=294 unit=mmHg
